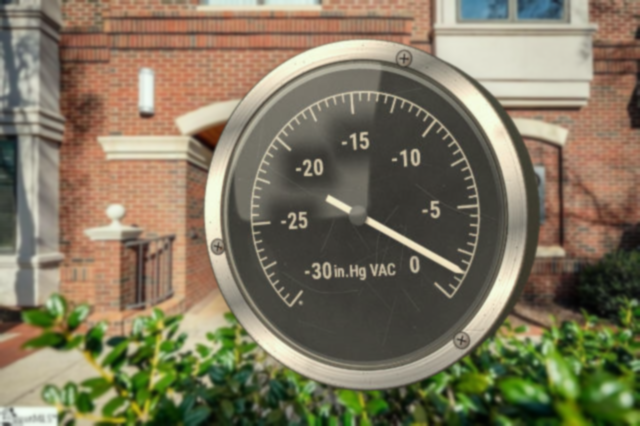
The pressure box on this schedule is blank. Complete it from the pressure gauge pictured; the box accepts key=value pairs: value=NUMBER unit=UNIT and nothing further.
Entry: value=-1.5 unit=inHg
